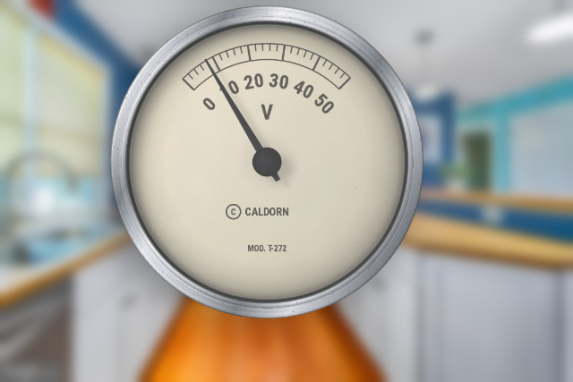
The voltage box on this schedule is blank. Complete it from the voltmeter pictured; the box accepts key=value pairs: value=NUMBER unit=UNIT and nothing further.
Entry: value=8 unit=V
